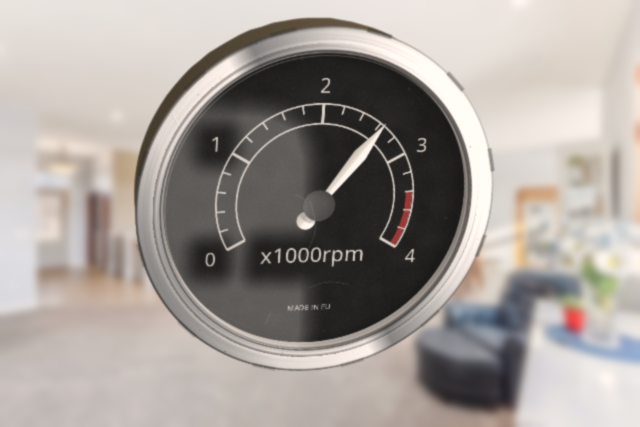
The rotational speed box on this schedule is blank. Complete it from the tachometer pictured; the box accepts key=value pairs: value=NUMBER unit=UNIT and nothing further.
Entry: value=2600 unit=rpm
